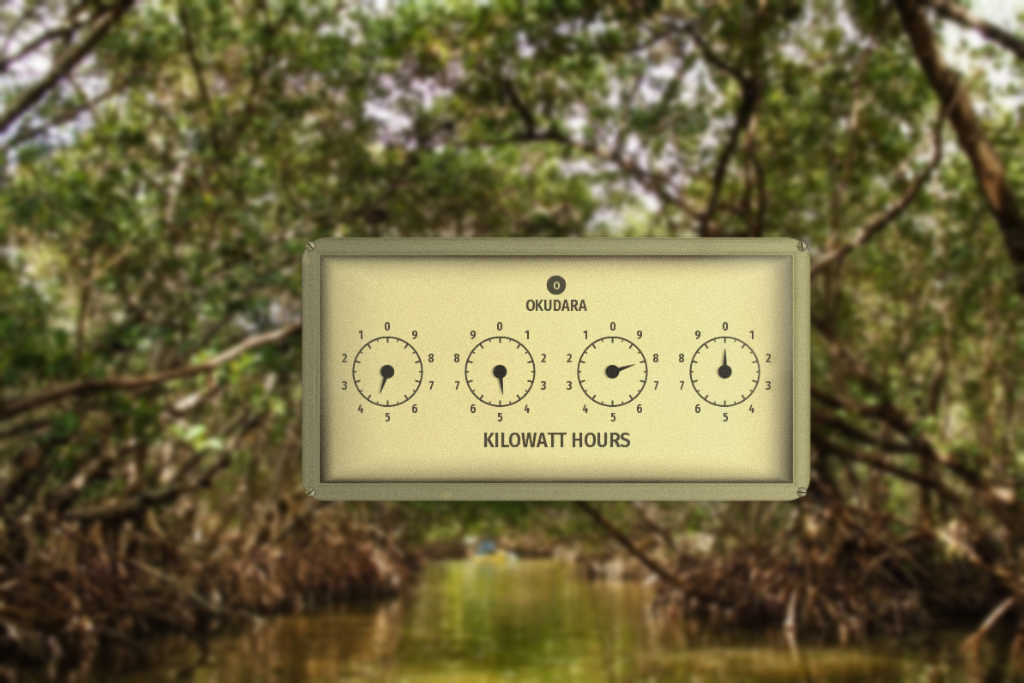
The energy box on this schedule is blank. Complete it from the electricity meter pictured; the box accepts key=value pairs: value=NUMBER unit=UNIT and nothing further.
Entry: value=4480 unit=kWh
